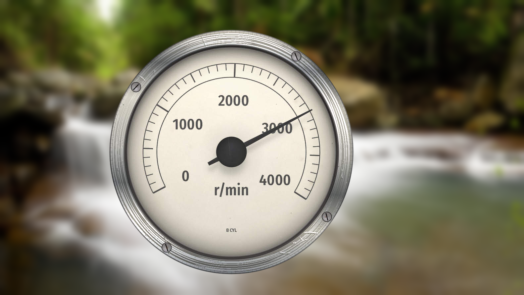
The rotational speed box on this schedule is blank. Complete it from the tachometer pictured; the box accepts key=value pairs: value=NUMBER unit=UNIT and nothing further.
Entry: value=3000 unit=rpm
